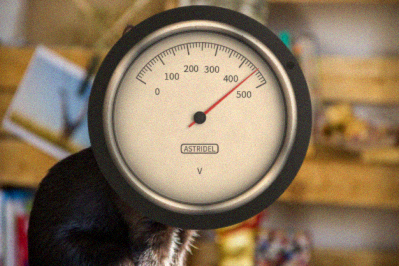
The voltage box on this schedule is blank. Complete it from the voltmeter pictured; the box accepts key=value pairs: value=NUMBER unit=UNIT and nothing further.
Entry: value=450 unit=V
